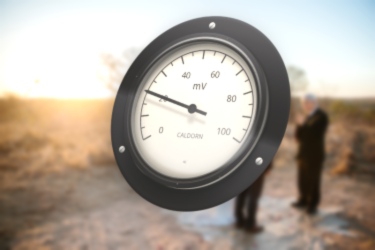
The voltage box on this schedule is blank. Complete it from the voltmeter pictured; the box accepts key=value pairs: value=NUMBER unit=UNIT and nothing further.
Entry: value=20 unit=mV
